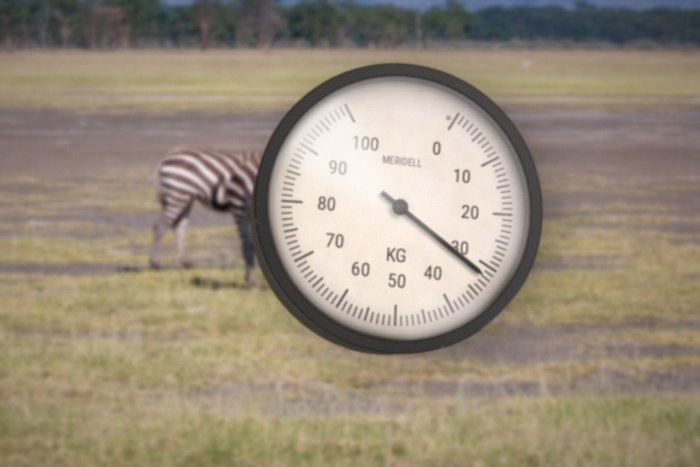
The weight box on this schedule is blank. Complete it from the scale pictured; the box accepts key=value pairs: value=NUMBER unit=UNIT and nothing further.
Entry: value=32 unit=kg
